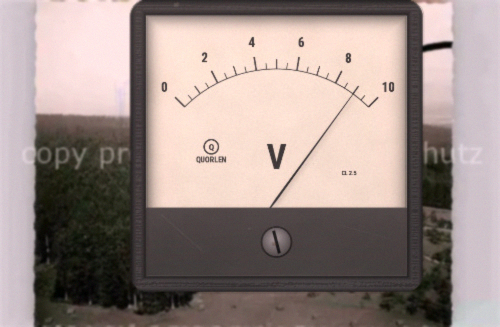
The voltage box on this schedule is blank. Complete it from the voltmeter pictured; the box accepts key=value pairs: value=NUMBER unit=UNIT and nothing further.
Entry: value=9 unit=V
